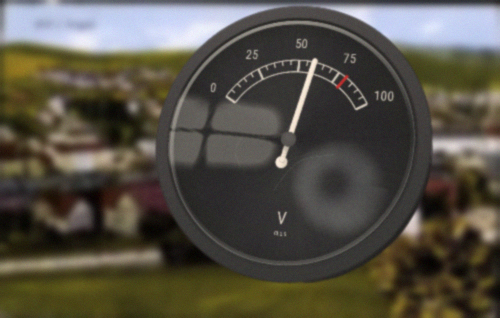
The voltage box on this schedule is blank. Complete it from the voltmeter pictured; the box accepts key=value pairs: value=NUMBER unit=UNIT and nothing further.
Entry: value=60 unit=V
